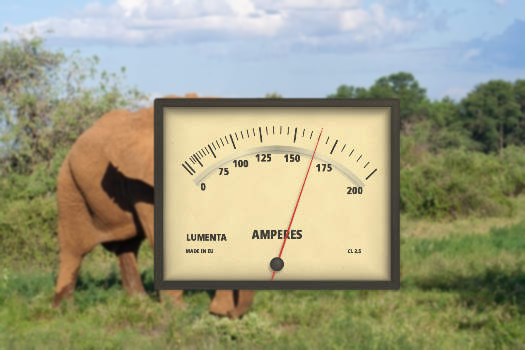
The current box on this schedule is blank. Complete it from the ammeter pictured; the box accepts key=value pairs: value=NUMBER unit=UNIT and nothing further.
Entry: value=165 unit=A
